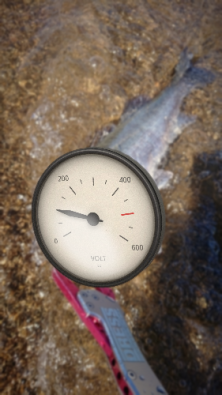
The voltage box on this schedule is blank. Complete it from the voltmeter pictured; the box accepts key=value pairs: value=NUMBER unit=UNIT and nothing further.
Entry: value=100 unit=V
